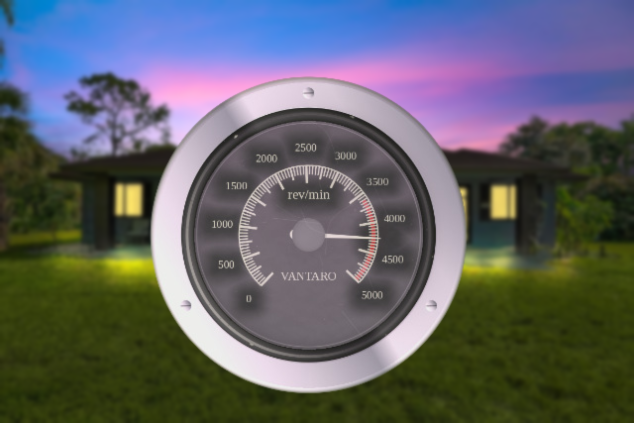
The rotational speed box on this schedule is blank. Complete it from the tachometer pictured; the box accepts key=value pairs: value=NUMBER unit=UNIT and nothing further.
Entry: value=4250 unit=rpm
